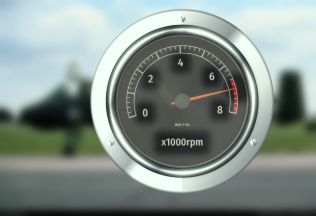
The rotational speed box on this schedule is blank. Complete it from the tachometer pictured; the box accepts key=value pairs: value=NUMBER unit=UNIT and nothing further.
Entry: value=7000 unit=rpm
